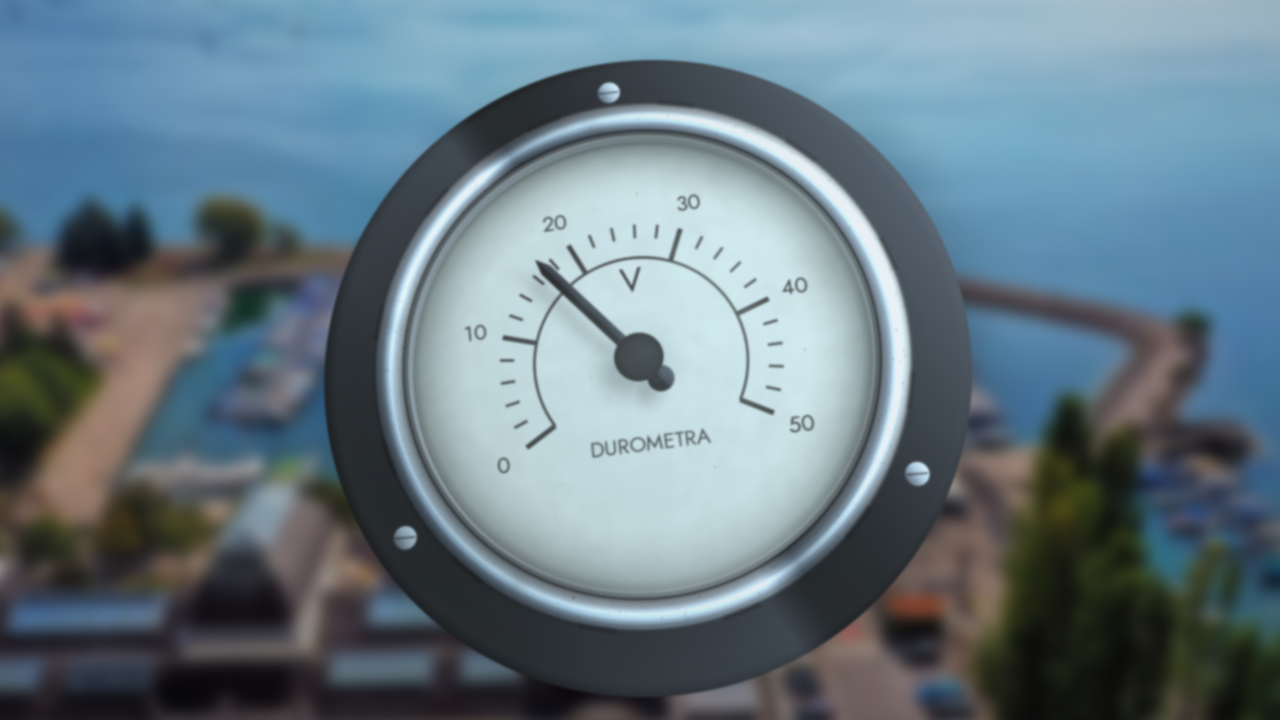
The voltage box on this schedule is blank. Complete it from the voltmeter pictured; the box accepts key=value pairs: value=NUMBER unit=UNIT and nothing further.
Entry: value=17 unit=V
